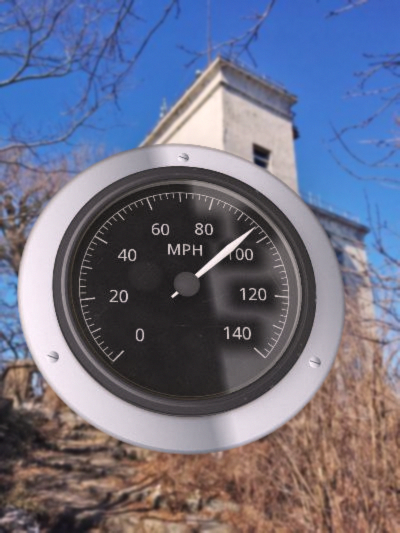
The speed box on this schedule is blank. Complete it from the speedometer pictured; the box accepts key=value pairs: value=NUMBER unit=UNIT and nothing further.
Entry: value=96 unit=mph
